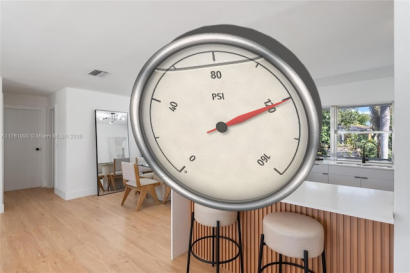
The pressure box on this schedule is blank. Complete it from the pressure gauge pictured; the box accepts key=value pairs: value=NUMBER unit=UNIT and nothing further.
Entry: value=120 unit=psi
